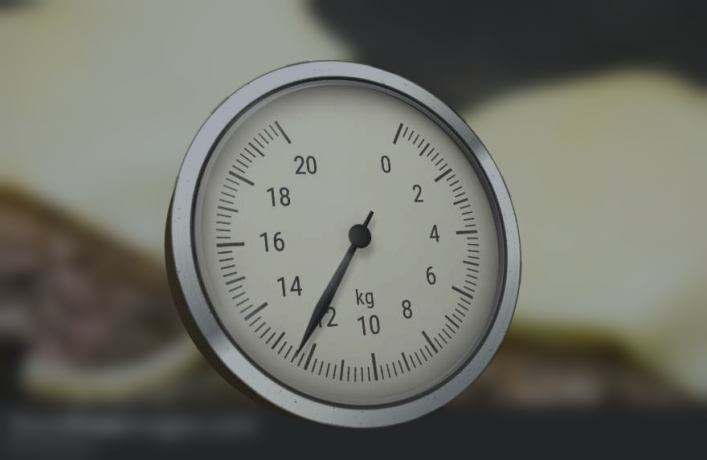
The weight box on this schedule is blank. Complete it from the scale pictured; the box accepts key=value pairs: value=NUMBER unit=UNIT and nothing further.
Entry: value=12.4 unit=kg
